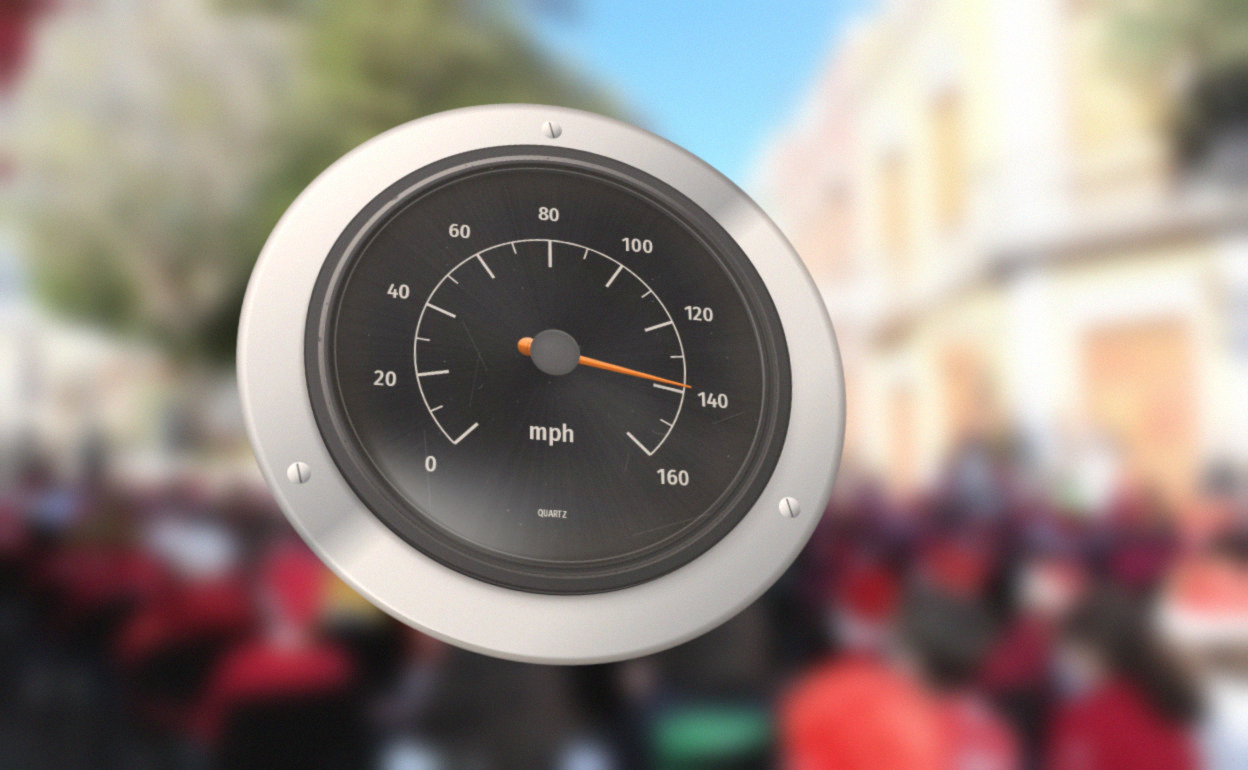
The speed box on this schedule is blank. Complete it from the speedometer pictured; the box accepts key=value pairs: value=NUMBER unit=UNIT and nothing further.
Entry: value=140 unit=mph
